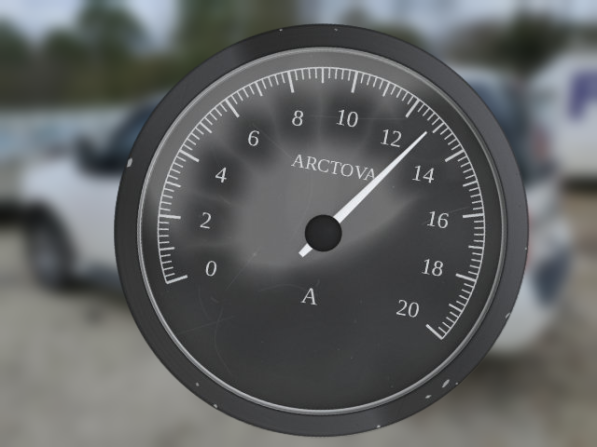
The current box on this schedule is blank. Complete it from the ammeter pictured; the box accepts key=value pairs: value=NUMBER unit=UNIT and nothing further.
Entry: value=12.8 unit=A
